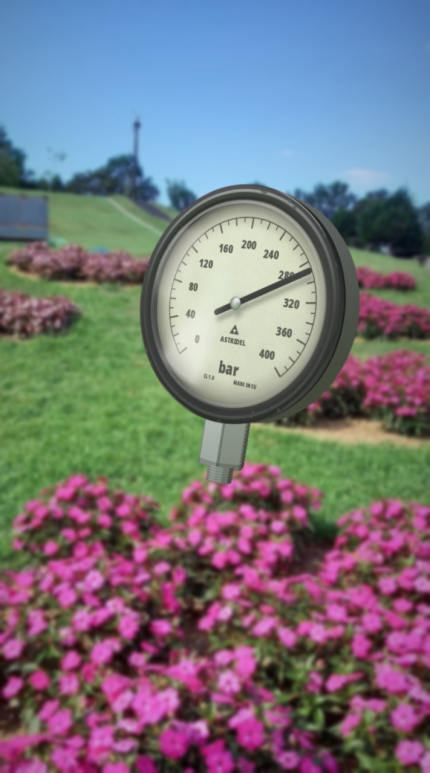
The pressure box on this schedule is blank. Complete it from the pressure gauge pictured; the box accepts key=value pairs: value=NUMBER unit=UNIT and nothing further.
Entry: value=290 unit=bar
